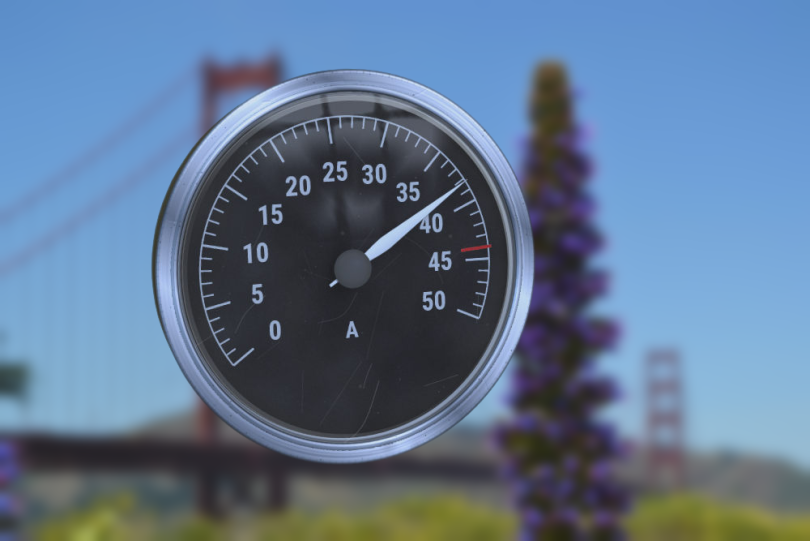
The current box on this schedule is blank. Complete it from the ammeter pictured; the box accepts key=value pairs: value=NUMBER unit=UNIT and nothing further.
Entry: value=38 unit=A
